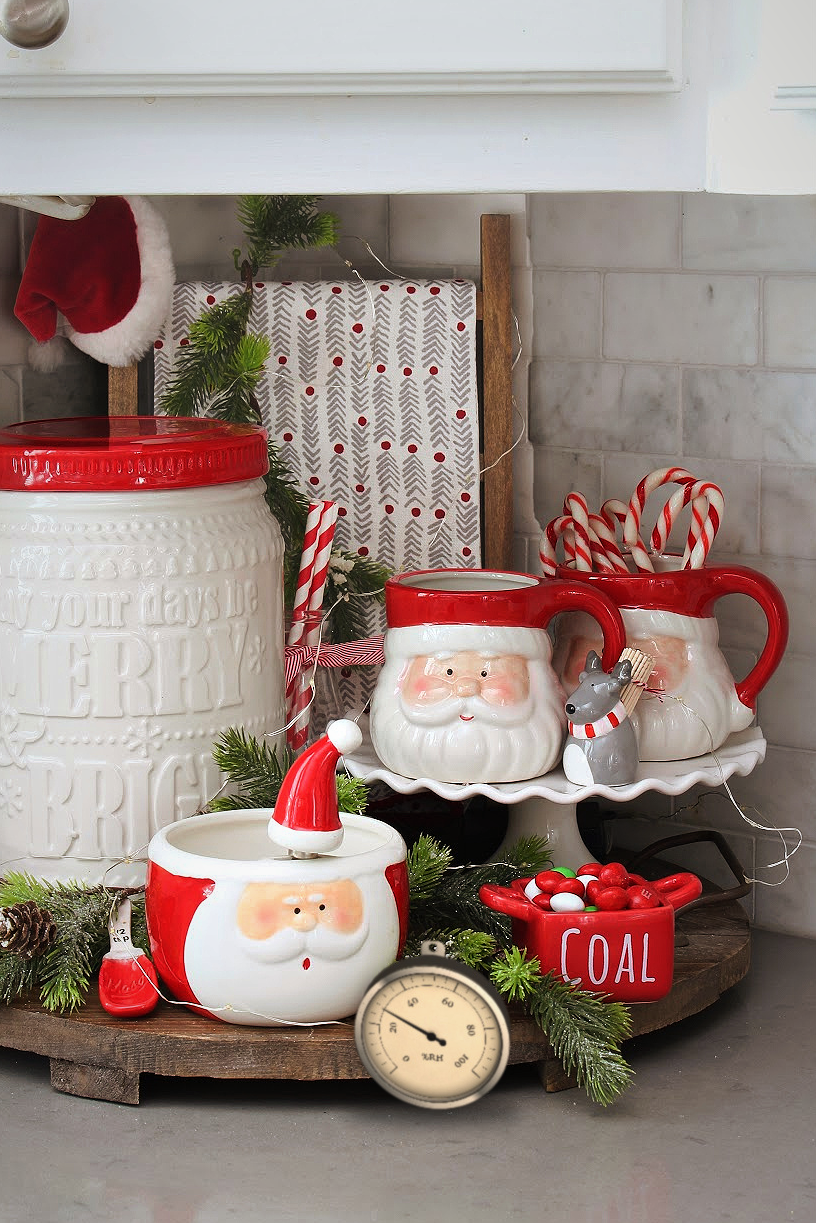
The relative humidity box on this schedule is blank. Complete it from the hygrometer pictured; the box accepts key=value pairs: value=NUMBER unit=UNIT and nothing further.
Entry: value=28 unit=%
